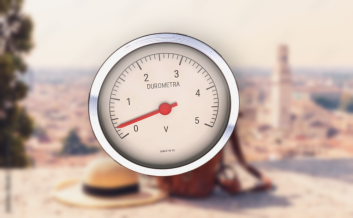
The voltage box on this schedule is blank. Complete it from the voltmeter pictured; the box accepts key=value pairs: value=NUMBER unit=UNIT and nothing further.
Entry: value=0.3 unit=V
